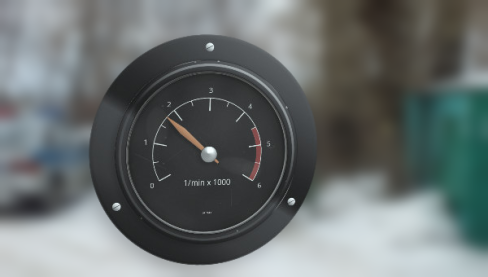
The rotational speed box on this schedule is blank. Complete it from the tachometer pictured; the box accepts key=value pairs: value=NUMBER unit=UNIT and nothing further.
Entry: value=1750 unit=rpm
